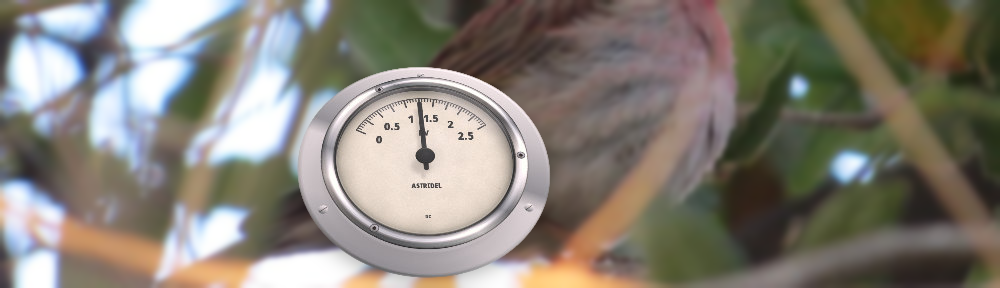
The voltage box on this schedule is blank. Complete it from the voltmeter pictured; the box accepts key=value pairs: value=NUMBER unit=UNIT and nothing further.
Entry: value=1.25 unit=kV
